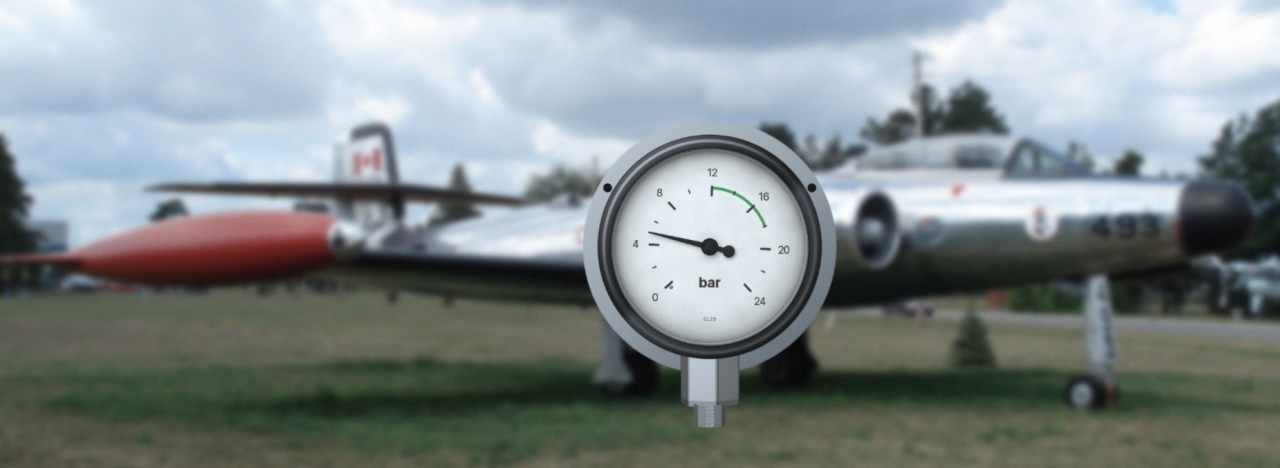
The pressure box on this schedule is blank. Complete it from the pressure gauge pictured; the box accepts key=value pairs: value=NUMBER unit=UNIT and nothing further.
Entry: value=5 unit=bar
